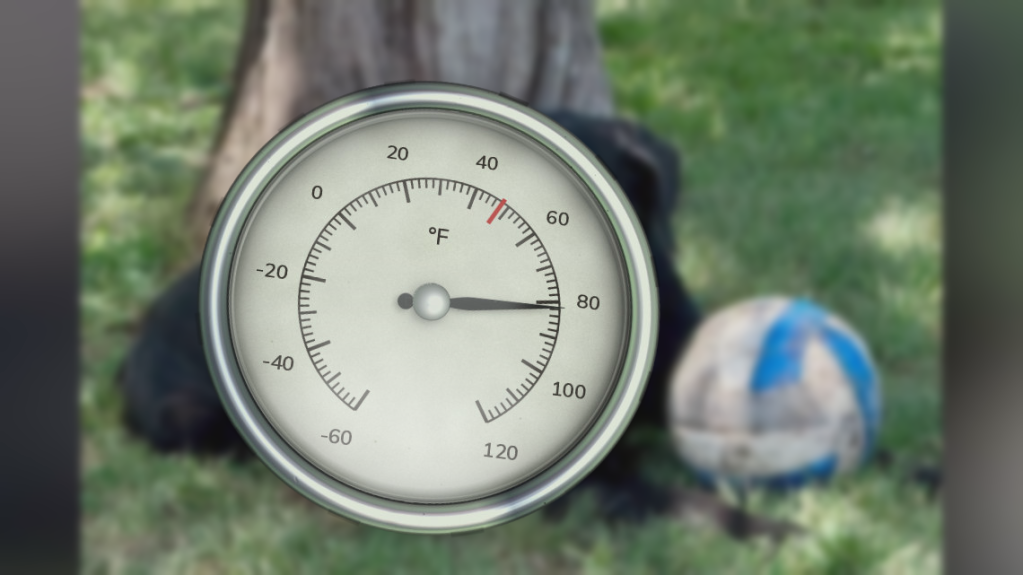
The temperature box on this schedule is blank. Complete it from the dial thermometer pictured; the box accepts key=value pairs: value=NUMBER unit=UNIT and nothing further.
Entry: value=82 unit=°F
